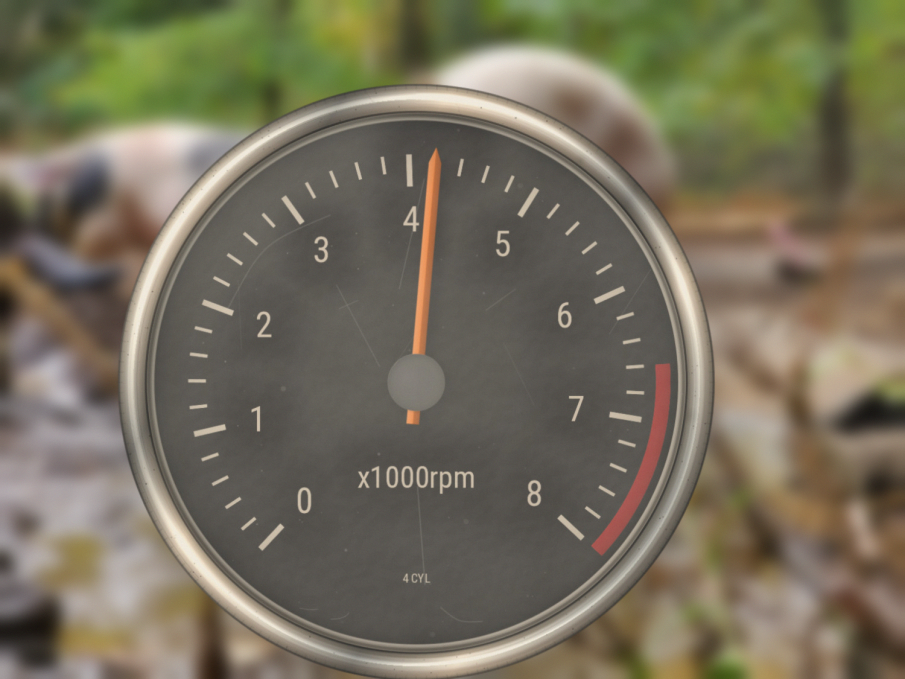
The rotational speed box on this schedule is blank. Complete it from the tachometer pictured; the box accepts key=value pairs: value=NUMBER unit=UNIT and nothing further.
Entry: value=4200 unit=rpm
